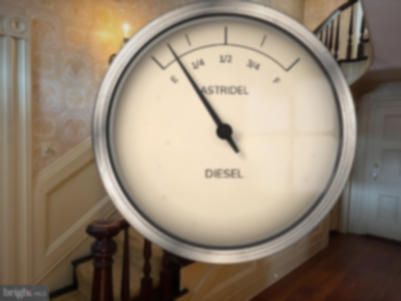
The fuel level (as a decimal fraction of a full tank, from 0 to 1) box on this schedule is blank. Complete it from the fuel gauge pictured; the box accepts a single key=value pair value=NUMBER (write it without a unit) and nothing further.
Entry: value=0.125
